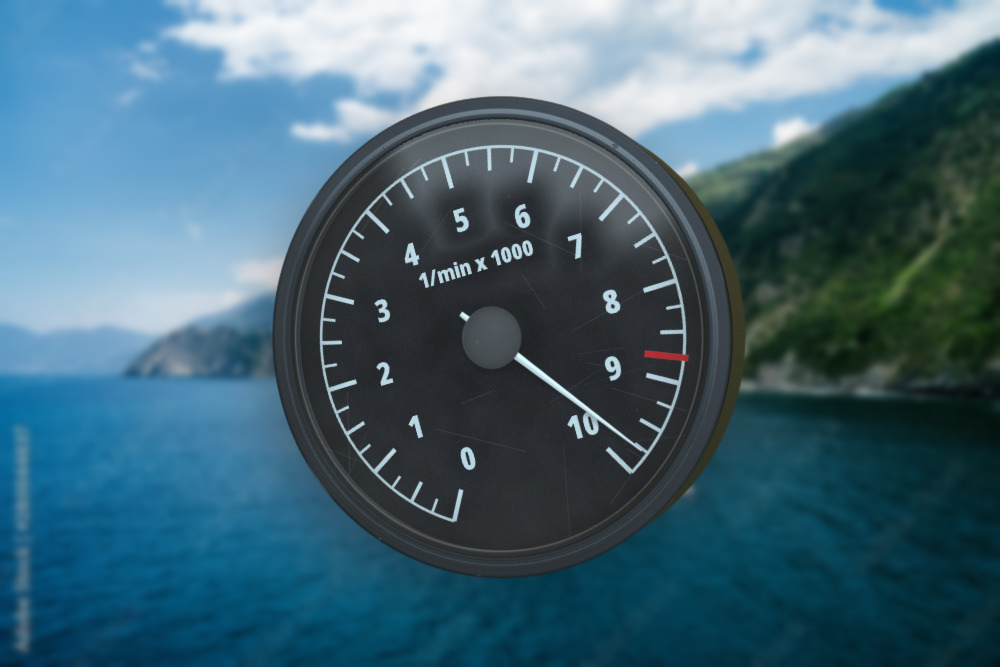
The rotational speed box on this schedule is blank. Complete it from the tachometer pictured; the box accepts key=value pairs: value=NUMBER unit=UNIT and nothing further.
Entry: value=9750 unit=rpm
